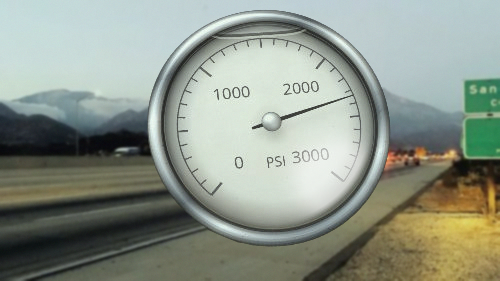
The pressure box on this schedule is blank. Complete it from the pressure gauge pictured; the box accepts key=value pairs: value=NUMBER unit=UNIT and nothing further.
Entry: value=2350 unit=psi
